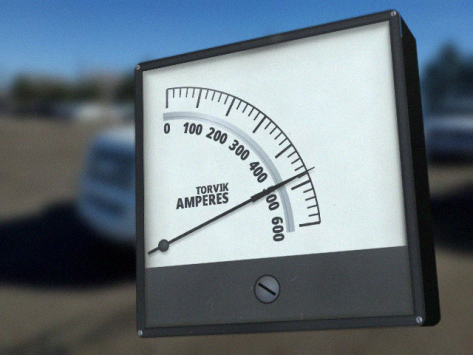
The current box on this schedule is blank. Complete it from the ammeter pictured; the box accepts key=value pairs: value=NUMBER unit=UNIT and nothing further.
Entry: value=480 unit=A
